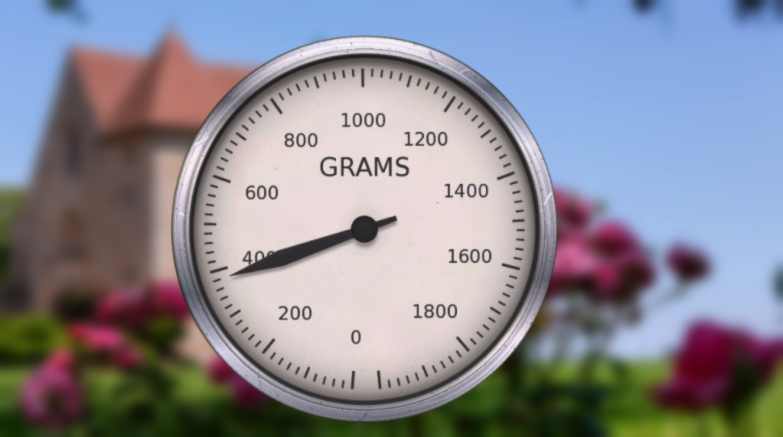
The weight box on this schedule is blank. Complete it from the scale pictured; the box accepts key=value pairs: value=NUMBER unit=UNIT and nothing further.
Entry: value=380 unit=g
